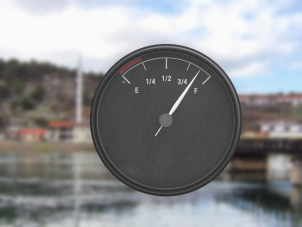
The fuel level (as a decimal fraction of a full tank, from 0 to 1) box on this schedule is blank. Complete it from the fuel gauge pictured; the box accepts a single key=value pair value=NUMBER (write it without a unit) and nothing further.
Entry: value=0.875
